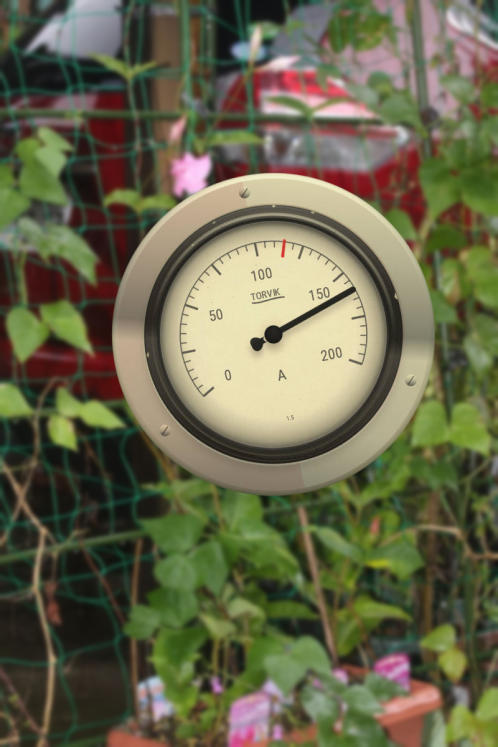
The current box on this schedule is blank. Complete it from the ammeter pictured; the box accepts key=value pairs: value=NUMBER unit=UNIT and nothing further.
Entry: value=160 unit=A
